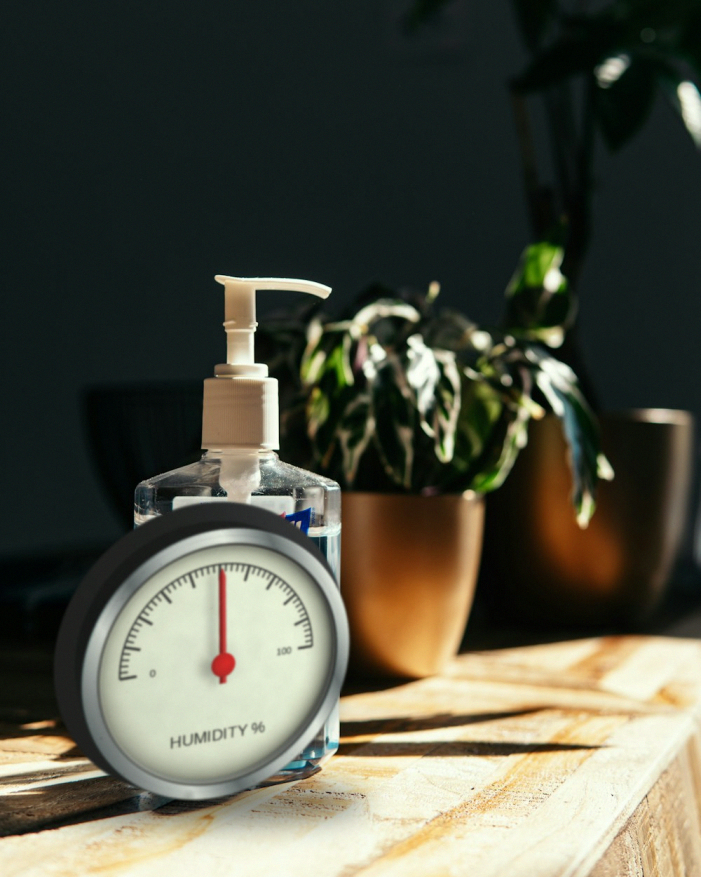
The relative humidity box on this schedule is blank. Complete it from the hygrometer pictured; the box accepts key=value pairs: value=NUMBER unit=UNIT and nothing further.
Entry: value=50 unit=%
